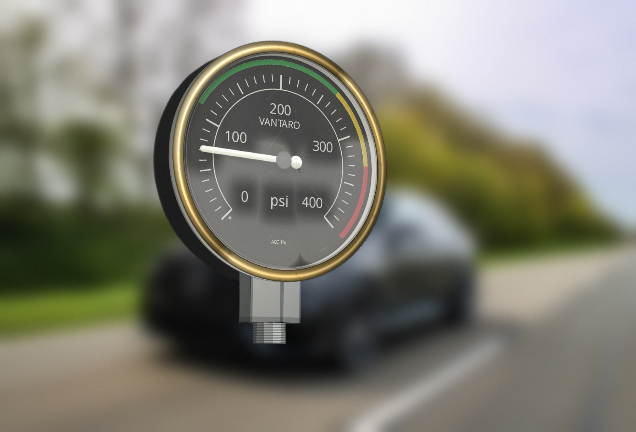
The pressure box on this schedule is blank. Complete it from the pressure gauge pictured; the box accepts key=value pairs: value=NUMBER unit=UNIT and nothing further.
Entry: value=70 unit=psi
